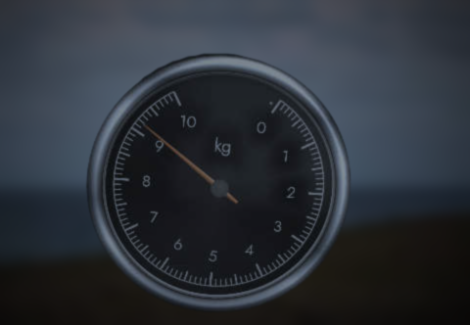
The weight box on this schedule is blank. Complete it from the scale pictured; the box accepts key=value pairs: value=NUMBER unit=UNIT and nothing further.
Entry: value=9.2 unit=kg
